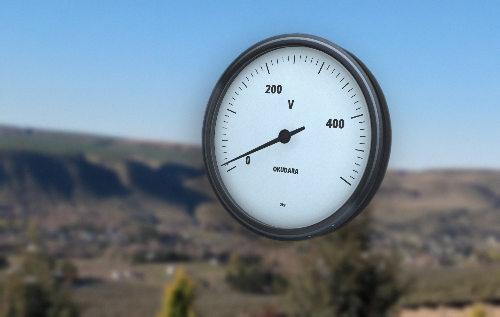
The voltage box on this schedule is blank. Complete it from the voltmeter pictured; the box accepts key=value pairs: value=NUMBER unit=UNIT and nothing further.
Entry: value=10 unit=V
